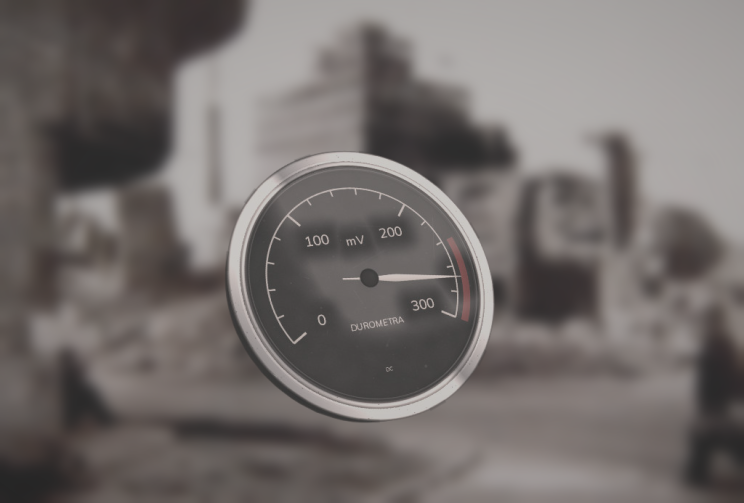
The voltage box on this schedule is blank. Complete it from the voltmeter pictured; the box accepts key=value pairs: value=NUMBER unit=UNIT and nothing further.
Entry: value=270 unit=mV
